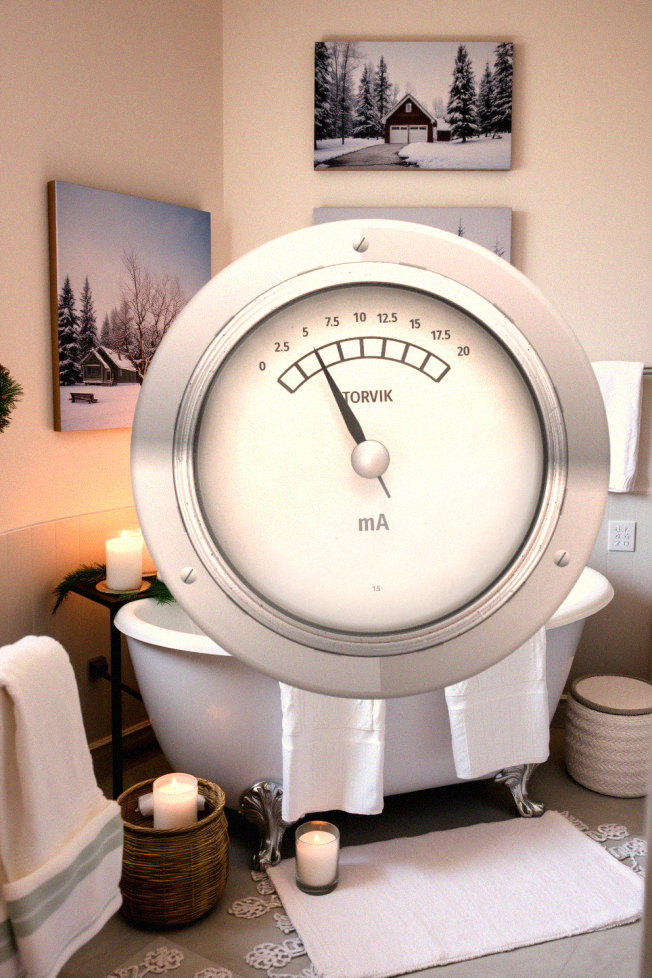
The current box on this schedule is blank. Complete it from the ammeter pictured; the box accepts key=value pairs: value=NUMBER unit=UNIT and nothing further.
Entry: value=5 unit=mA
